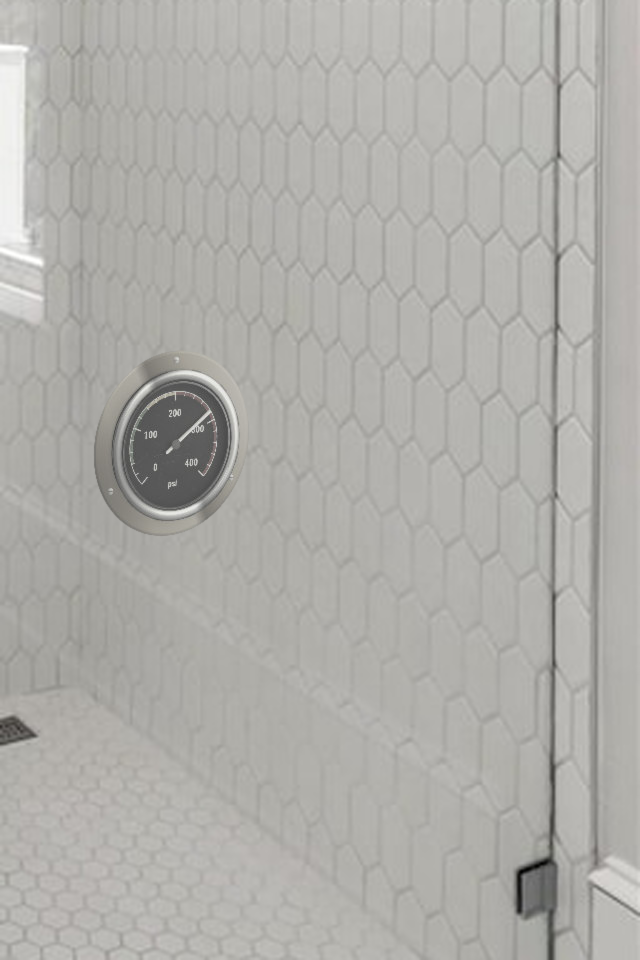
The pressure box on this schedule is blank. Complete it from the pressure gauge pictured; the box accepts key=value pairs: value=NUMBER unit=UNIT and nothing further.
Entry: value=280 unit=psi
